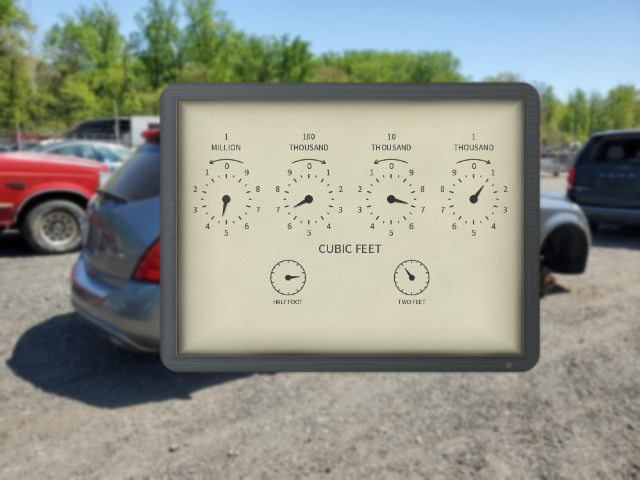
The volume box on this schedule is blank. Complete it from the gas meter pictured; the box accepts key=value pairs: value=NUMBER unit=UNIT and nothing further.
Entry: value=467100 unit=ft³
